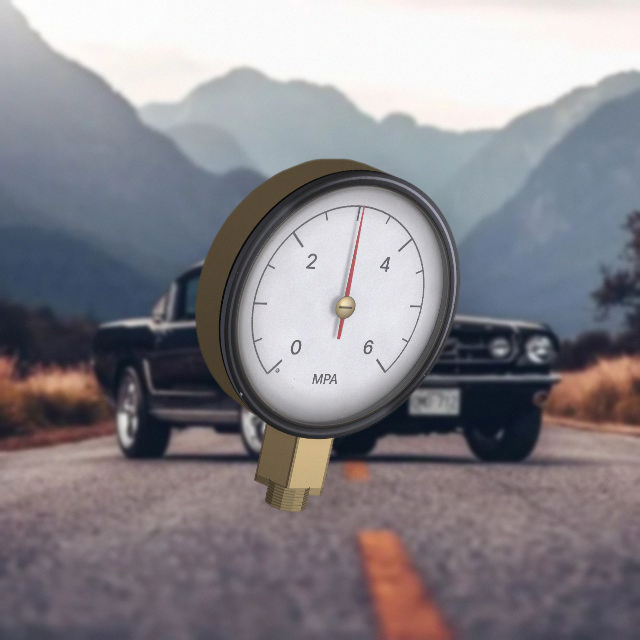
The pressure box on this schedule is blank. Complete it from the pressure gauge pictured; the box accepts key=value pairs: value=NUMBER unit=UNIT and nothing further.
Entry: value=3 unit=MPa
